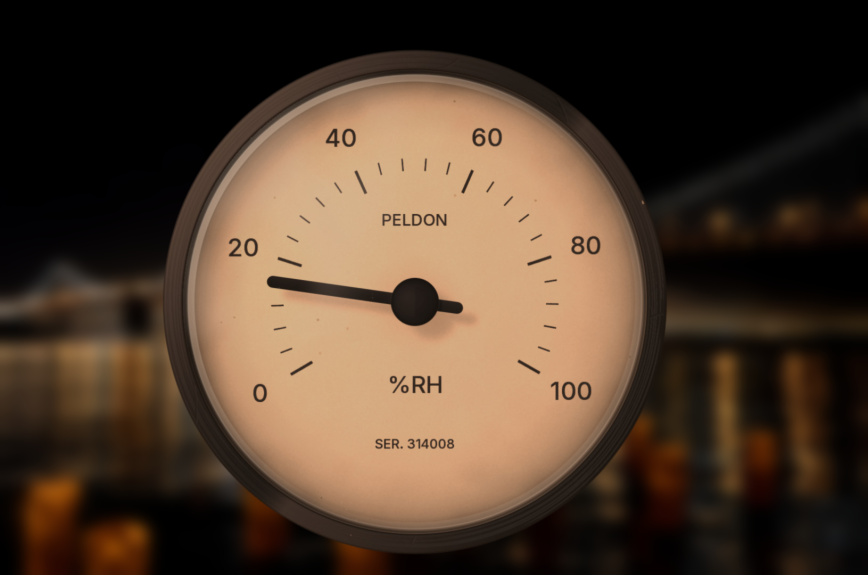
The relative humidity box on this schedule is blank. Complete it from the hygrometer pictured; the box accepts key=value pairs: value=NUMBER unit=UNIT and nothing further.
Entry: value=16 unit=%
